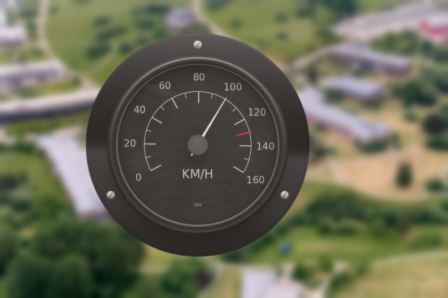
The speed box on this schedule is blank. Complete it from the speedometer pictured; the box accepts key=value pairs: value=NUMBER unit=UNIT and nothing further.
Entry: value=100 unit=km/h
